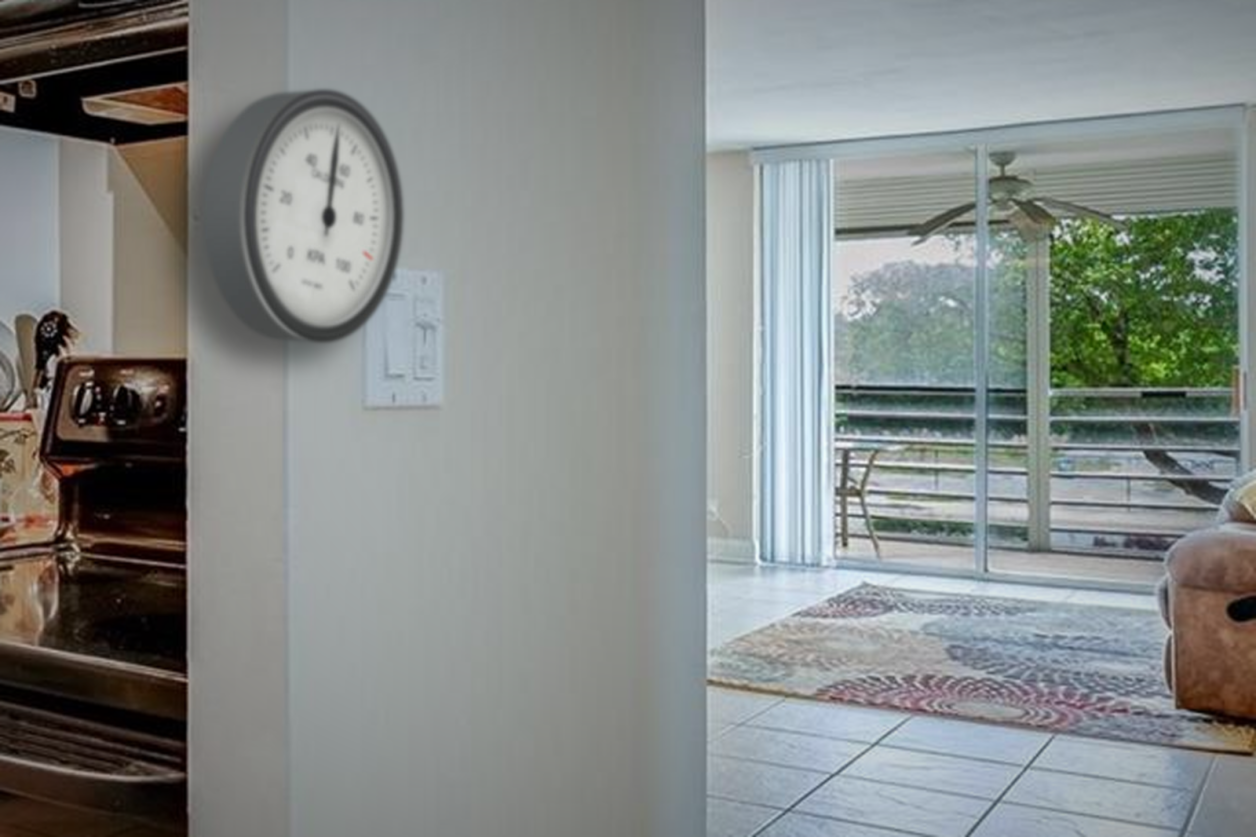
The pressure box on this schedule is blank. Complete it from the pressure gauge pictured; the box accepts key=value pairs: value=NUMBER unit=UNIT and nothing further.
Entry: value=50 unit=kPa
